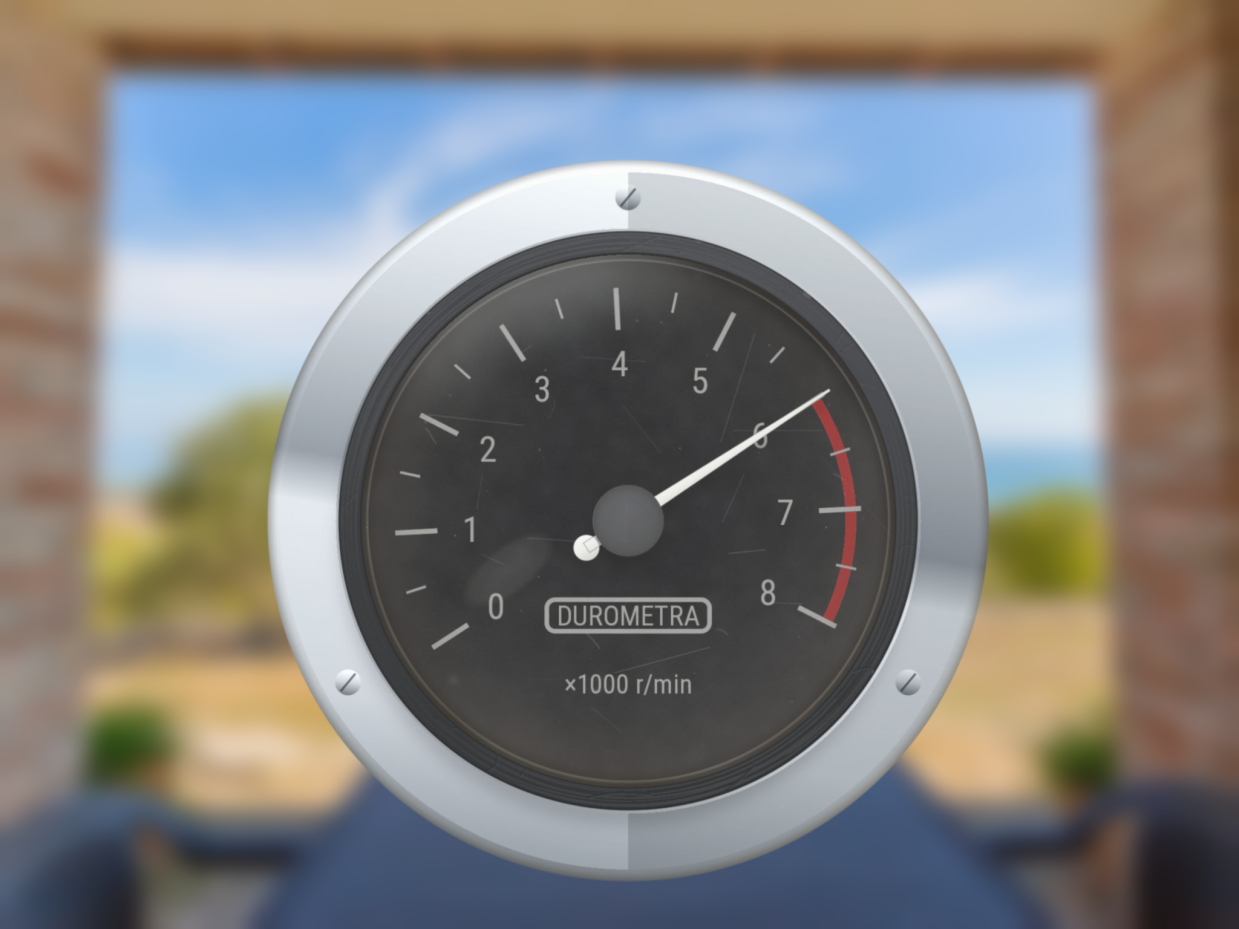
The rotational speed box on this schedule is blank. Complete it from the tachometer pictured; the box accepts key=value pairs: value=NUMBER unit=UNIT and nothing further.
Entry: value=6000 unit=rpm
